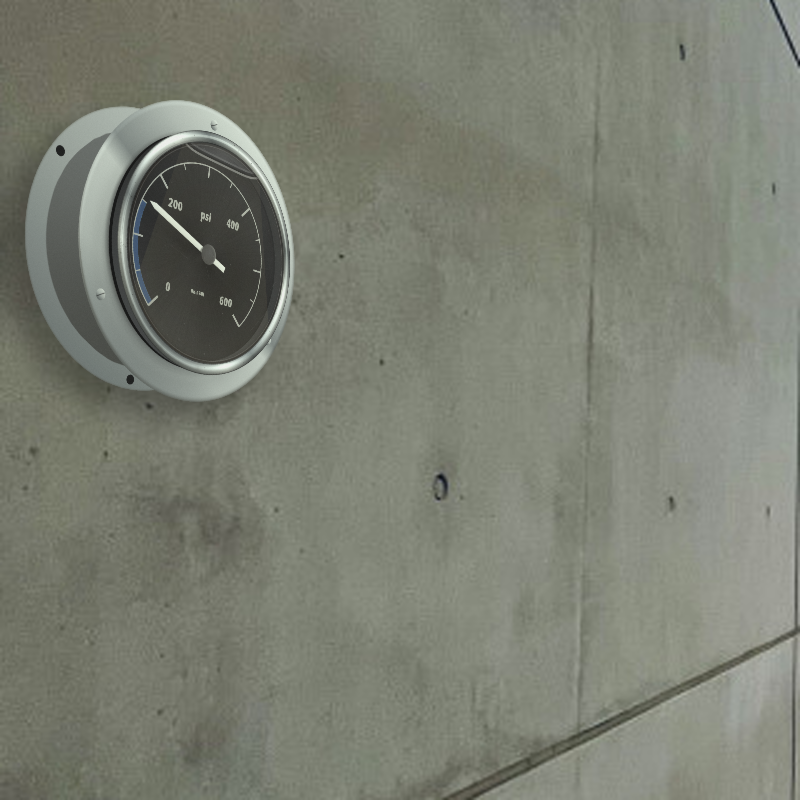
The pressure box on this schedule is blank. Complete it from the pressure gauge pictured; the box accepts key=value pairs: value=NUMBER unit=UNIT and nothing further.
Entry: value=150 unit=psi
